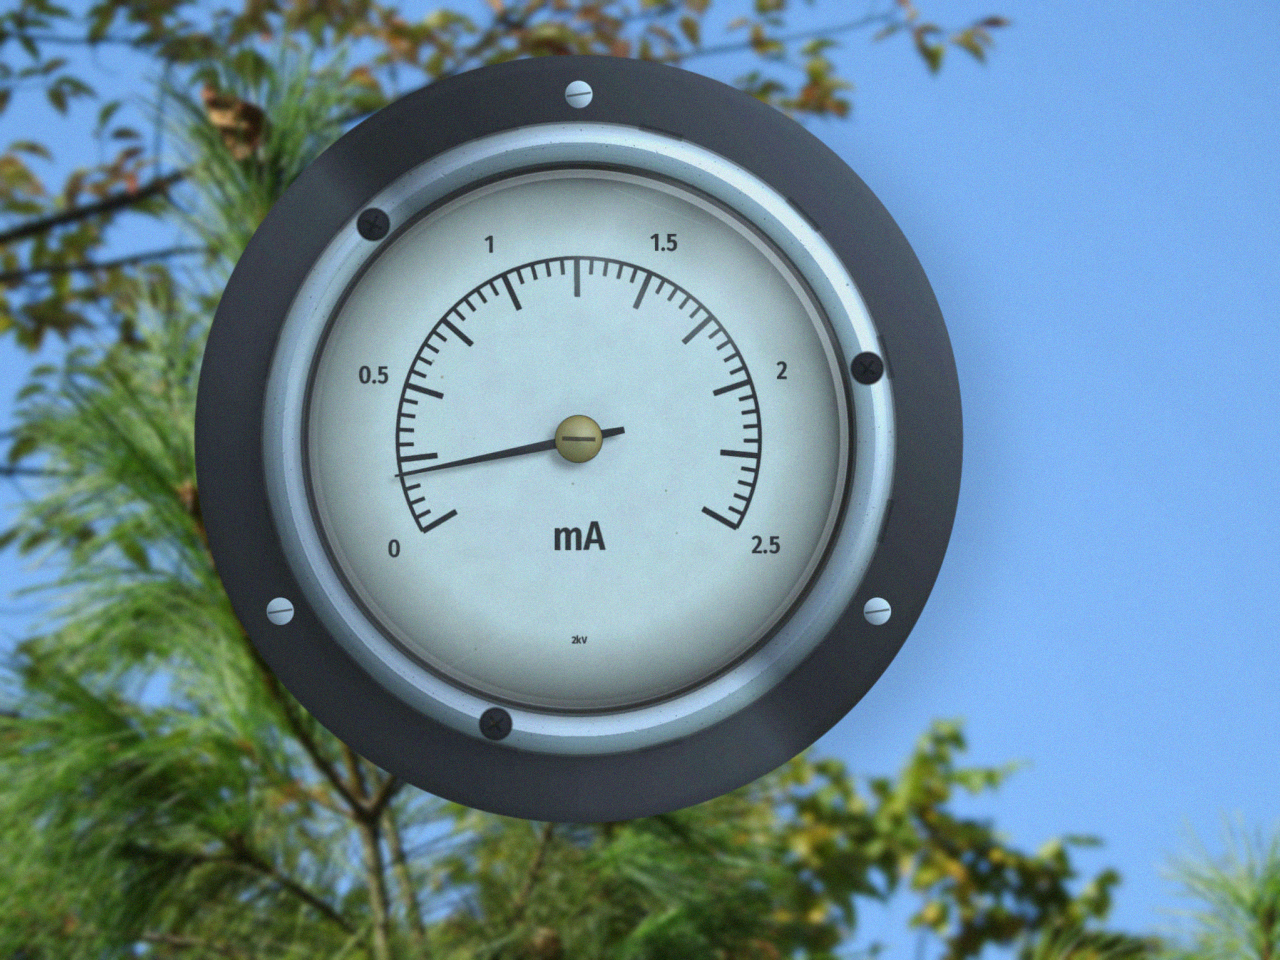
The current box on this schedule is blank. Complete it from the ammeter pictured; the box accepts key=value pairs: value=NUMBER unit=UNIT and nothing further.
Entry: value=0.2 unit=mA
